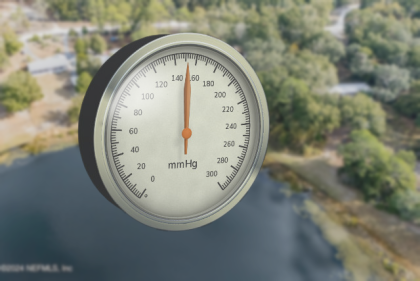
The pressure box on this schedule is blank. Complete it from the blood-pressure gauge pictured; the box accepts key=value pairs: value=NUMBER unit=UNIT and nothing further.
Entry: value=150 unit=mmHg
